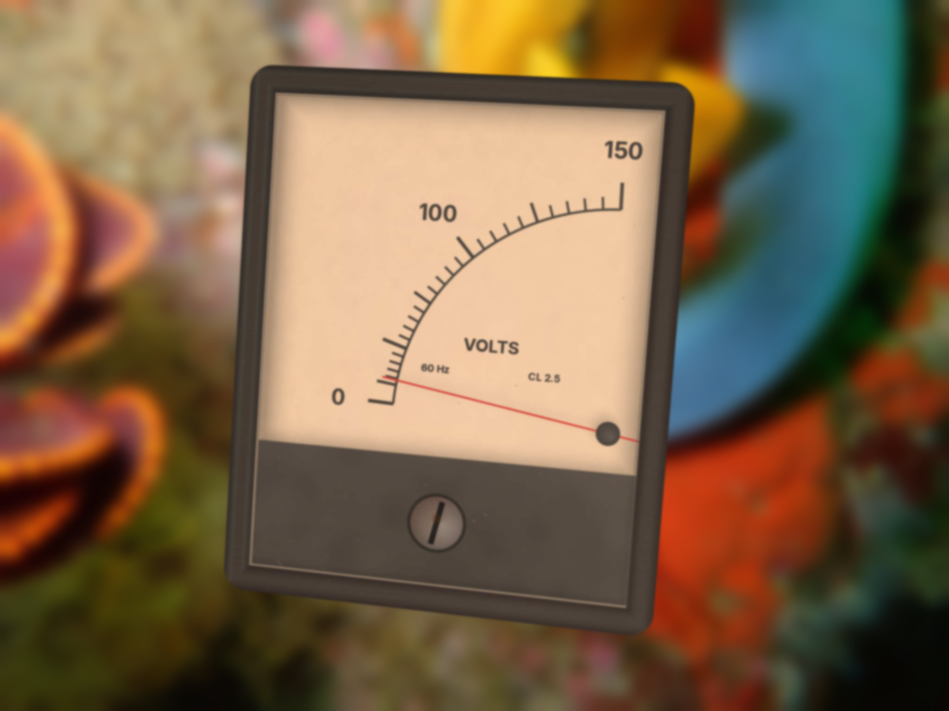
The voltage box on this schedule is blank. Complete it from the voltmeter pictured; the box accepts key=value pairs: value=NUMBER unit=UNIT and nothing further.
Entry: value=30 unit=V
